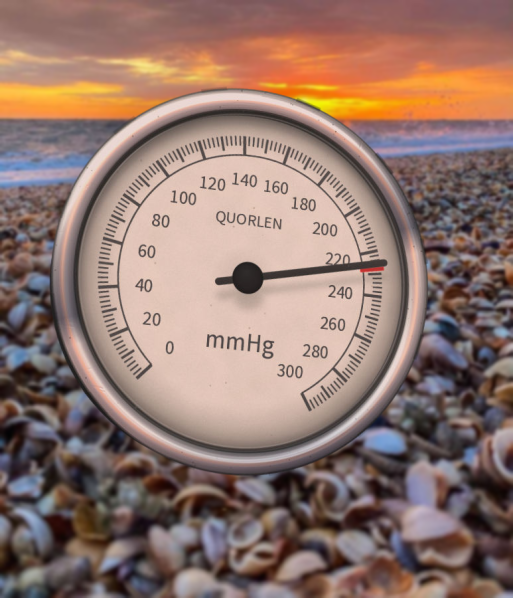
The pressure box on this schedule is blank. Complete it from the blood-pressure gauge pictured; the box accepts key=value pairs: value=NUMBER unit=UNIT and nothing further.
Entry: value=226 unit=mmHg
